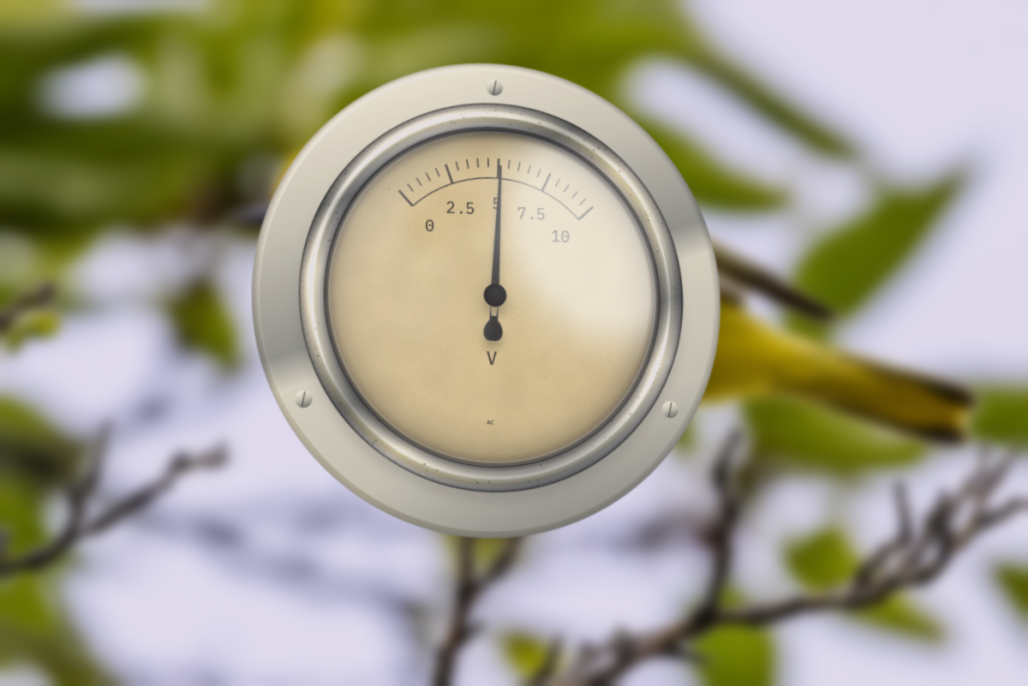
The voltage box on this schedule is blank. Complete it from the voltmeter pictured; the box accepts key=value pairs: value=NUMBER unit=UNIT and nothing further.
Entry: value=5 unit=V
